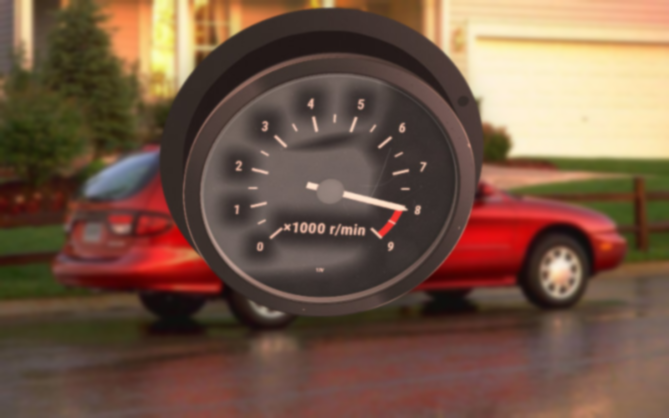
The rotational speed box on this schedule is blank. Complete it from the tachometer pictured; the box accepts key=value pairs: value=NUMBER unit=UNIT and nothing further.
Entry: value=8000 unit=rpm
